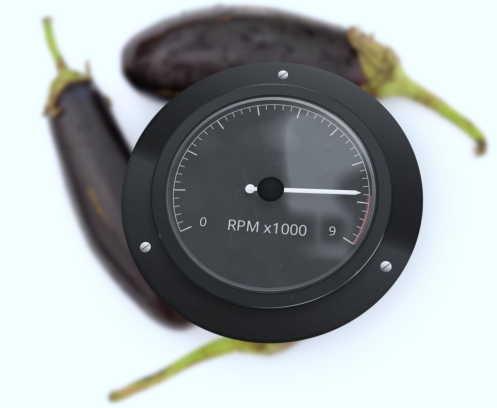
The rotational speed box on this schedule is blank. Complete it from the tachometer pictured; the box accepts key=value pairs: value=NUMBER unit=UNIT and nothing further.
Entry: value=7800 unit=rpm
